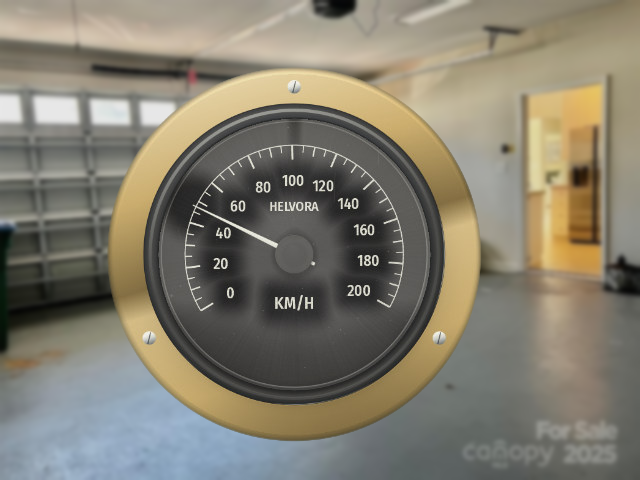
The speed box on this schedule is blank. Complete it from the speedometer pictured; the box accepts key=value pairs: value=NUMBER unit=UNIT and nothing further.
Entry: value=47.5 unit=km/h
